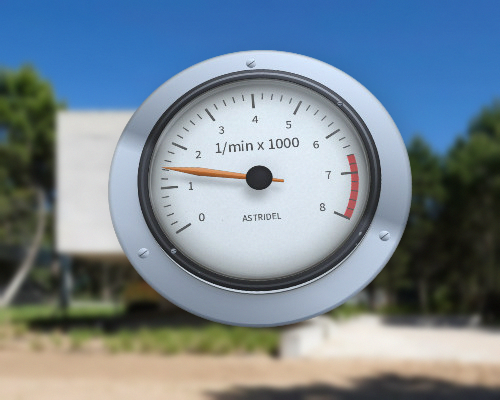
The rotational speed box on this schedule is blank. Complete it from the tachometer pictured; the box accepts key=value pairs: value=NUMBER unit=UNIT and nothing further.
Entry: value=1400 unit=rpm
